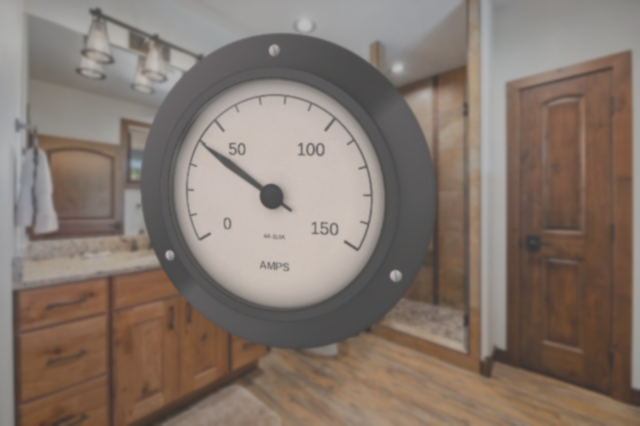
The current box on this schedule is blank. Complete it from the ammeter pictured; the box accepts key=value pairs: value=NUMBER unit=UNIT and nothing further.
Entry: value=40 unit=A
